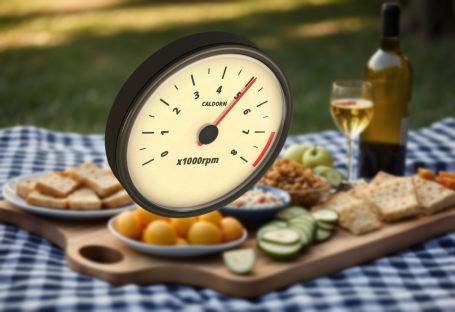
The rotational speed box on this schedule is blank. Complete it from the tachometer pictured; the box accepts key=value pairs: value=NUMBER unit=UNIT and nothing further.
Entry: value=5000 unit=rpm
